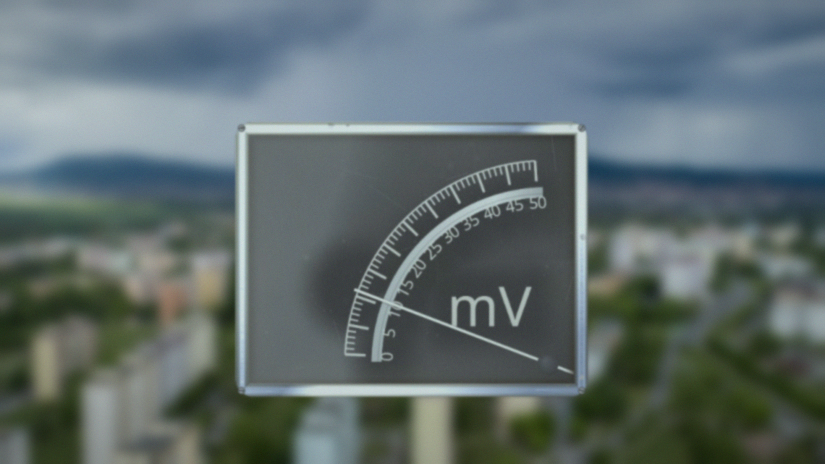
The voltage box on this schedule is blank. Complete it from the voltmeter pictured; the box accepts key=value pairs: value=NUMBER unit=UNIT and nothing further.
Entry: value=11 unit=mV
